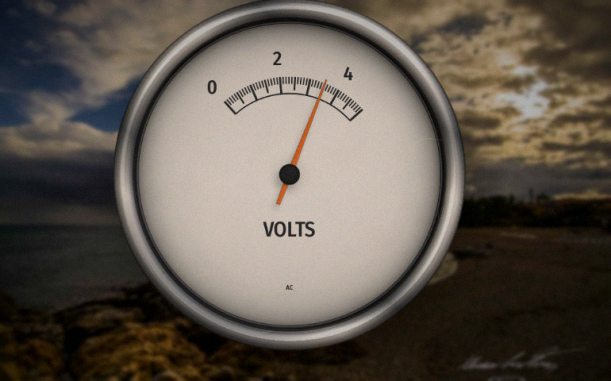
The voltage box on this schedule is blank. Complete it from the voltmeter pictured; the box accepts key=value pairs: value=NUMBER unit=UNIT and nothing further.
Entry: value=3.5 unit=V
